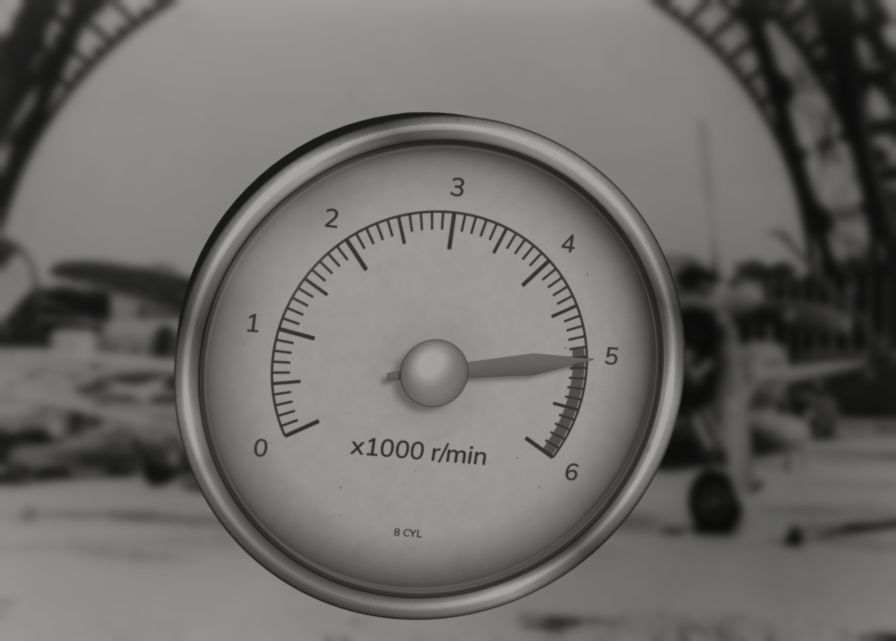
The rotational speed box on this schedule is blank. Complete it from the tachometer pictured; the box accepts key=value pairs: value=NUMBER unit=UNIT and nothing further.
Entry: value=5000 unit=rpm
